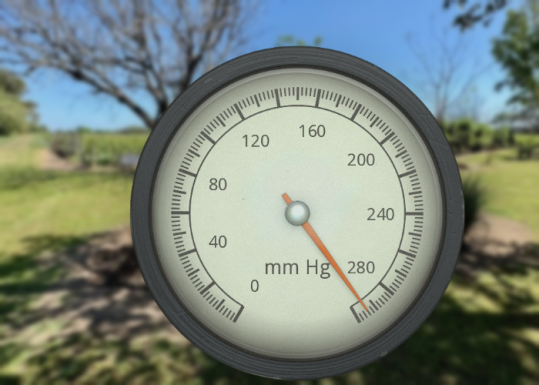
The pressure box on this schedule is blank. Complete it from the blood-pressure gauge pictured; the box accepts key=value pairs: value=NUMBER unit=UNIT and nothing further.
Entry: value=294 unit=mmHg
